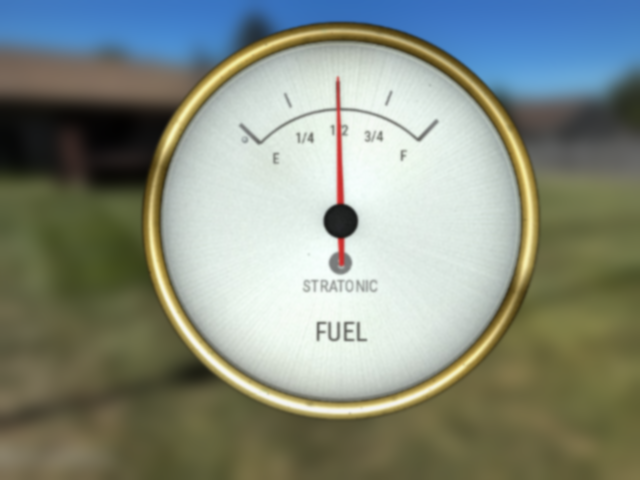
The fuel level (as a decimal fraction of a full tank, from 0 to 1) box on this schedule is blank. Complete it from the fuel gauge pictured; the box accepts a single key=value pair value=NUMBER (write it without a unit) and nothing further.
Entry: value=0.5
